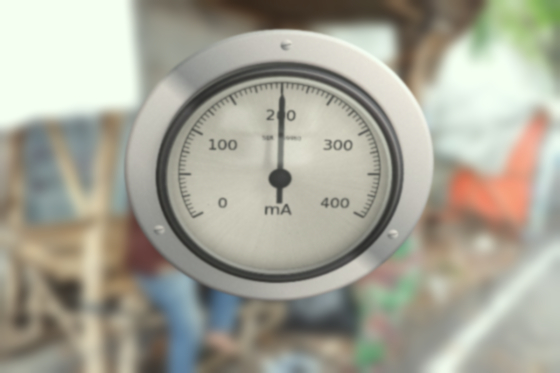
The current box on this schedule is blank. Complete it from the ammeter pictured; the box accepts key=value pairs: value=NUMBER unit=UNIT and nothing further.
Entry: value=200 unit=mA
